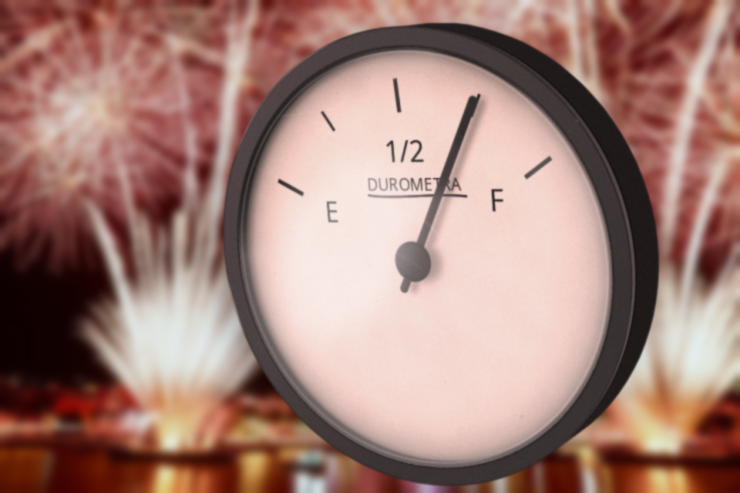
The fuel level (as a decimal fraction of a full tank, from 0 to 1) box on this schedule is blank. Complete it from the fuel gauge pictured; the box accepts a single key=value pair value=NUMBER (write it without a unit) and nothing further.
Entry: value=0.75
